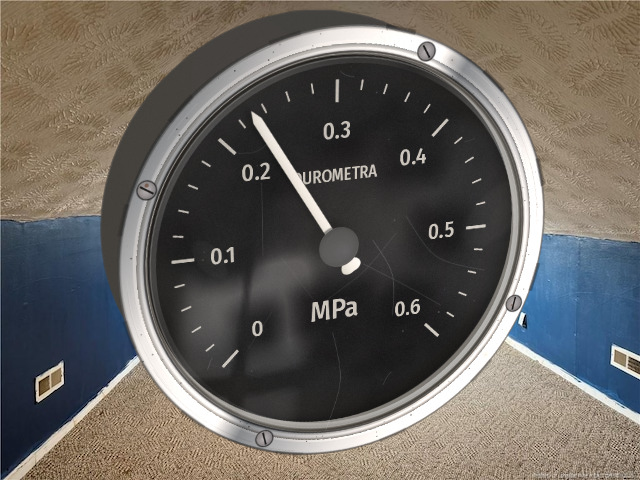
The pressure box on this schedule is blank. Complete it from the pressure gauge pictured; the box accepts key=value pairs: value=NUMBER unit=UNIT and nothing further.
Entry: value=0.23 unit=MPa
